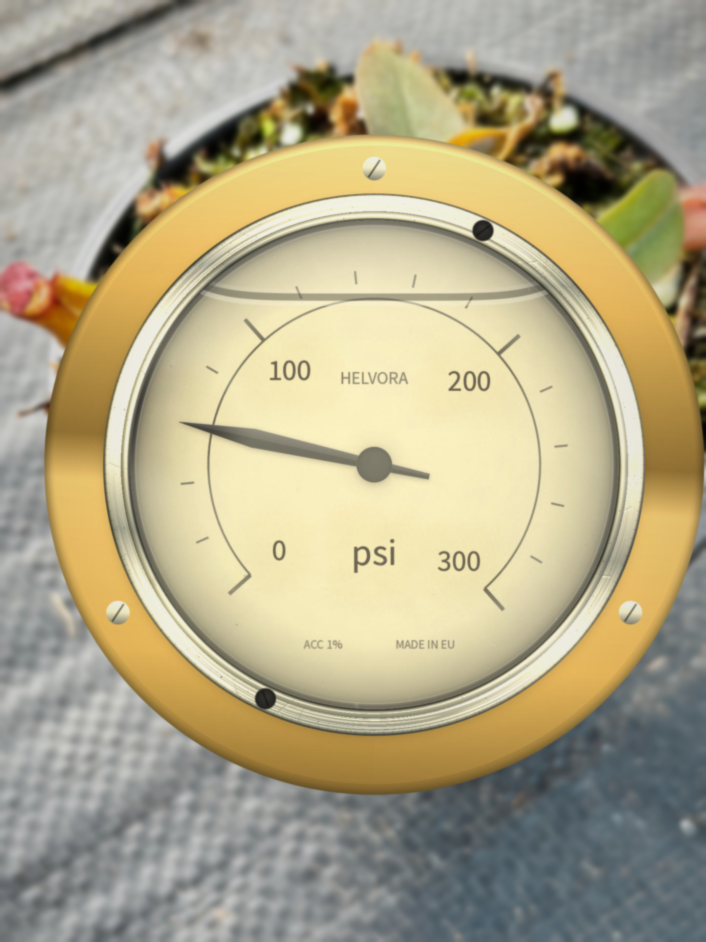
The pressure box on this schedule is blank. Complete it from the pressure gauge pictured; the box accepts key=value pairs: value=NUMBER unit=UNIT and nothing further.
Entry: value=60 unit=psi
